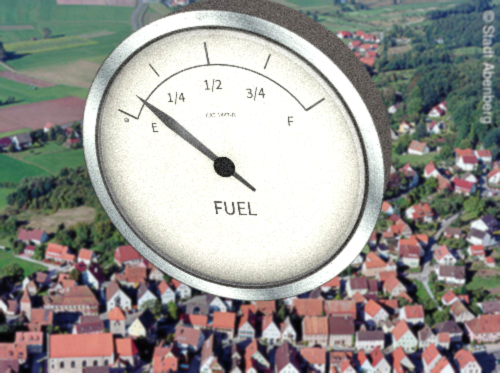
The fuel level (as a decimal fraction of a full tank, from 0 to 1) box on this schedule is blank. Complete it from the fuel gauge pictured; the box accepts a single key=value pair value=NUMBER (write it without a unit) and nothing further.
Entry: value=0.125
